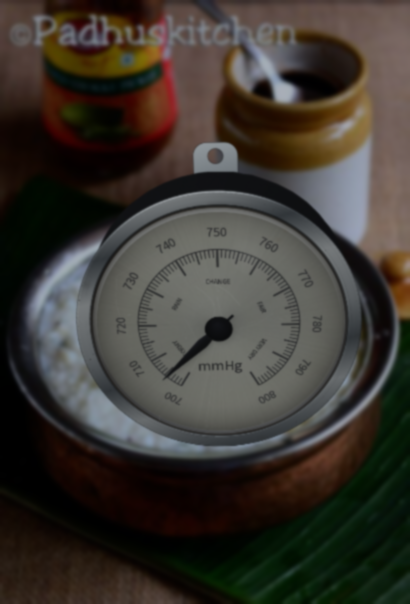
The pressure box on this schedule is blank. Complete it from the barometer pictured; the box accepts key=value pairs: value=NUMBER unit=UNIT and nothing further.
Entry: value=705 unit=mmHg
